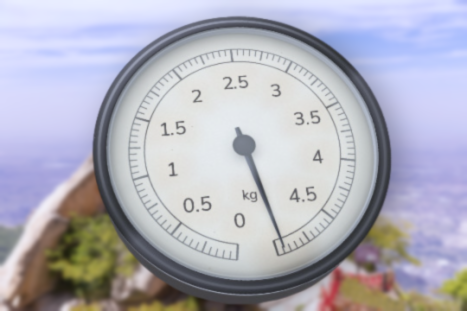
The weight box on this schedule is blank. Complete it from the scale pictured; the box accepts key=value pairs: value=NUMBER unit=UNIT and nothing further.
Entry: value=4.95 unit=kg
